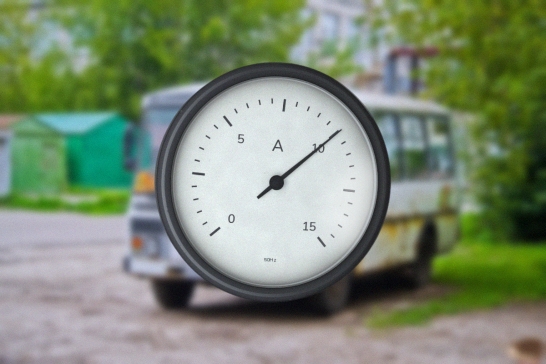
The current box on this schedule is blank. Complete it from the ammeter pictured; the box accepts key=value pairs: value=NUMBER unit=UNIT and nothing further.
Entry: value=10 unit=A
